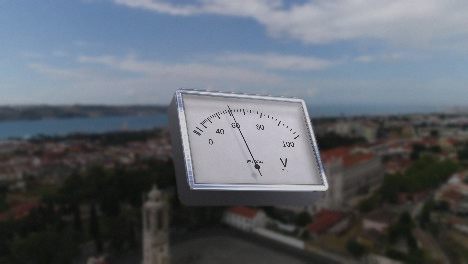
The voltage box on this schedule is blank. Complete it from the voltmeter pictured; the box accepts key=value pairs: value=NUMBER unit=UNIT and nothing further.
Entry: value=60 unit=V
